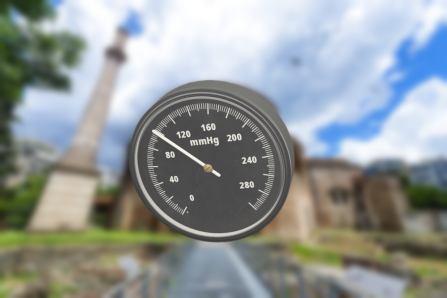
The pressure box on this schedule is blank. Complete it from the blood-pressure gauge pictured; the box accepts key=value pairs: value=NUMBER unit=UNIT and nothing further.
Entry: value=100 unit=mmHg
